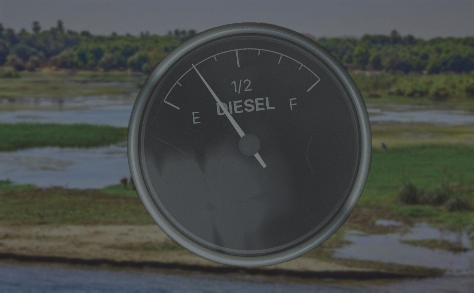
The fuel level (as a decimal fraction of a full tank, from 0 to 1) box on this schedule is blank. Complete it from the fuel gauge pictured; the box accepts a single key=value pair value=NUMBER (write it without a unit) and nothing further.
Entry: value=0.25
